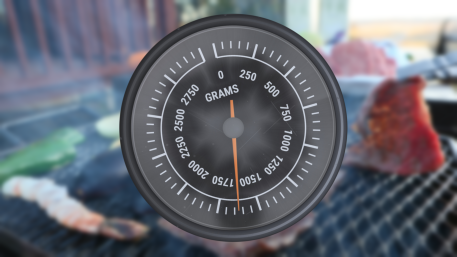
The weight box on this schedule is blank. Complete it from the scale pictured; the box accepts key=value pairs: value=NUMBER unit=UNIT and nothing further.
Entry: value=1625 unit=g
